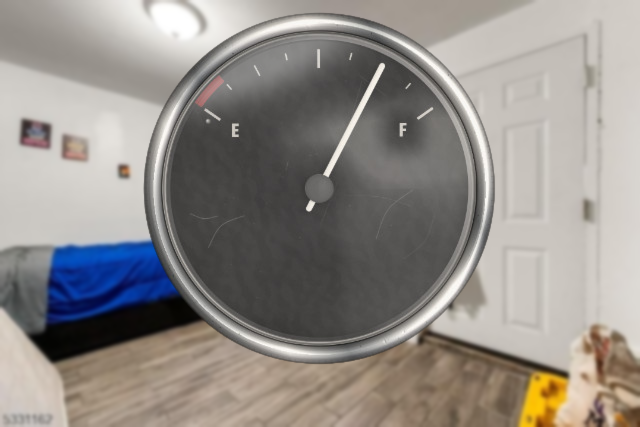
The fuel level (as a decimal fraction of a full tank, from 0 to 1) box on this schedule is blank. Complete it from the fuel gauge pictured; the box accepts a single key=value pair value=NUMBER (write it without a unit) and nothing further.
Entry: value=0.75
